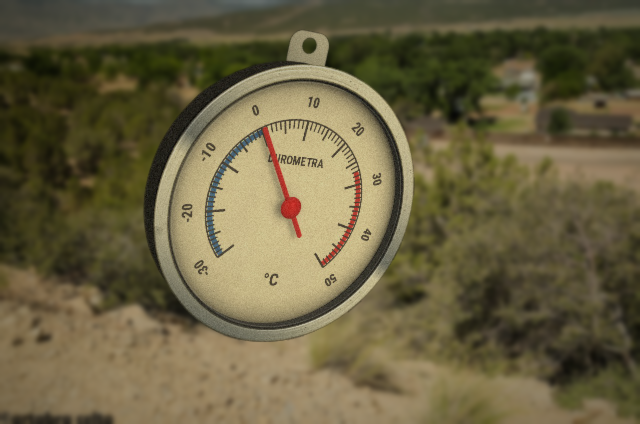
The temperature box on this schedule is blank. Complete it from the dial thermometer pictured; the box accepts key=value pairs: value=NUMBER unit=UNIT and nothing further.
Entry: value=0 unit=°C
